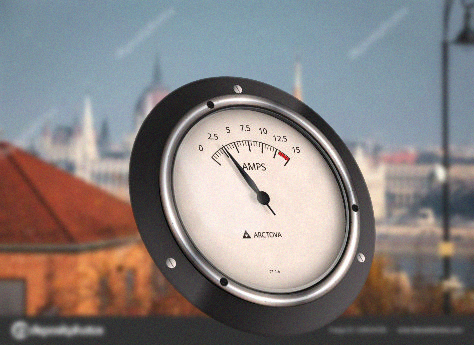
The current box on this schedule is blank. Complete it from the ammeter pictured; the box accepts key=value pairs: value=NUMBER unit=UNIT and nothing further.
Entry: value=2.5 unit=A
